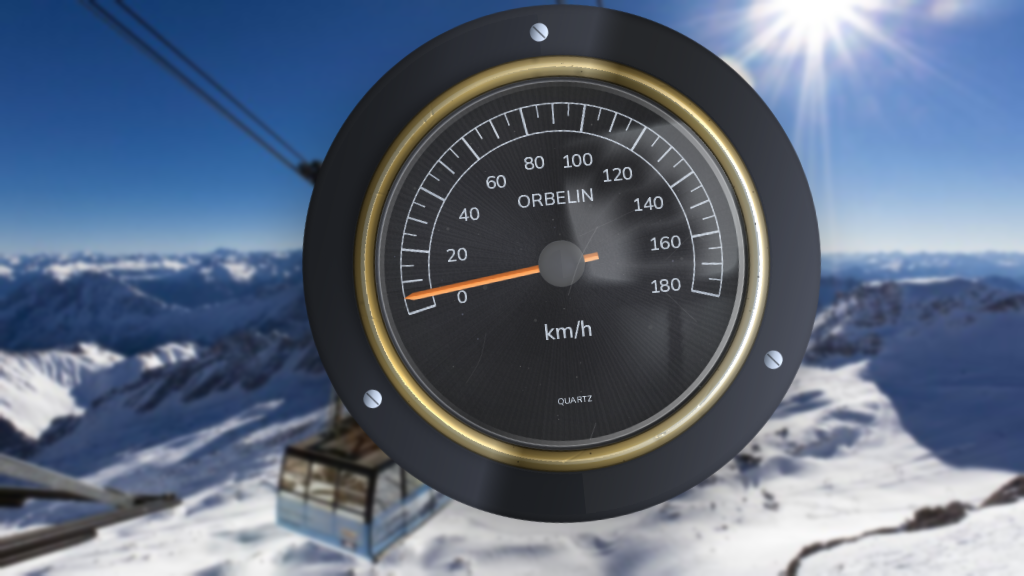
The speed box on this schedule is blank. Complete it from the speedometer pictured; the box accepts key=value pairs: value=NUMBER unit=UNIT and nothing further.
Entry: value=5 unit=km/h
